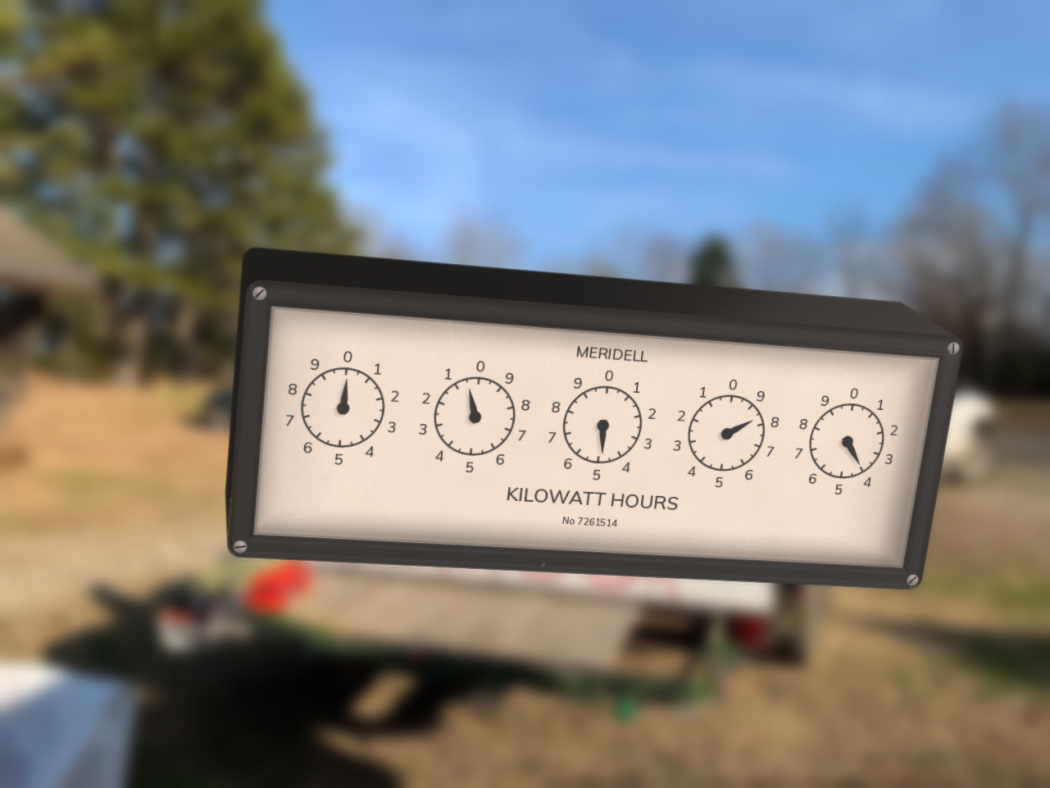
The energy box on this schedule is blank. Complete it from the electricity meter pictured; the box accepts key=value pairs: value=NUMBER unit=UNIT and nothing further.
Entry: value=484 unit=kWh
